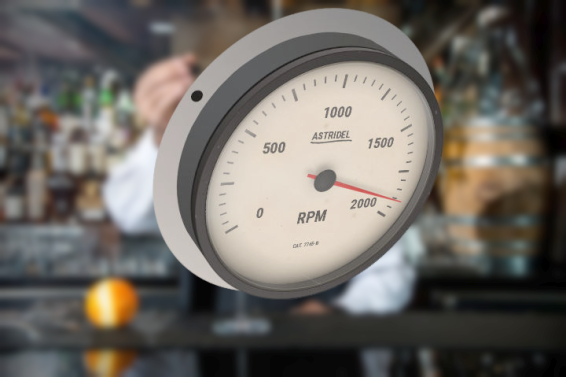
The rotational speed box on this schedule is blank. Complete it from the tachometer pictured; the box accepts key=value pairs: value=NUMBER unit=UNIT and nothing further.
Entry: value=1900 unit=rpm
